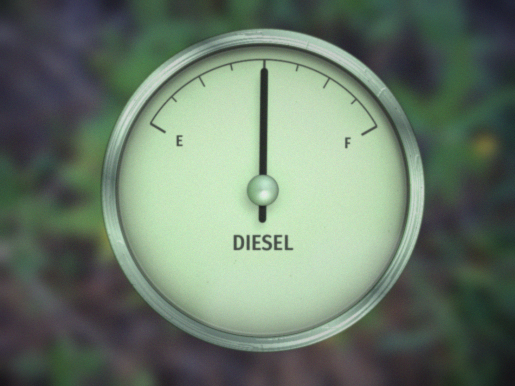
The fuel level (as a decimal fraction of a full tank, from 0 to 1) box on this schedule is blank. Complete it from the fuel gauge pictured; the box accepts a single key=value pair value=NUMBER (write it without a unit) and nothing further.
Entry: value=0.5
